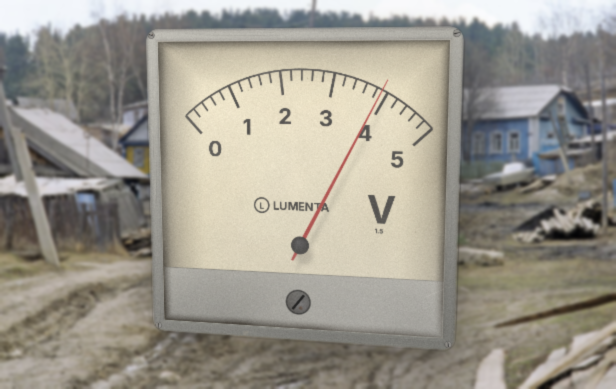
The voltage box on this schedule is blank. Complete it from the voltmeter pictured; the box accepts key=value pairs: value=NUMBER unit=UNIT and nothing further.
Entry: value=3.9 unit=V
